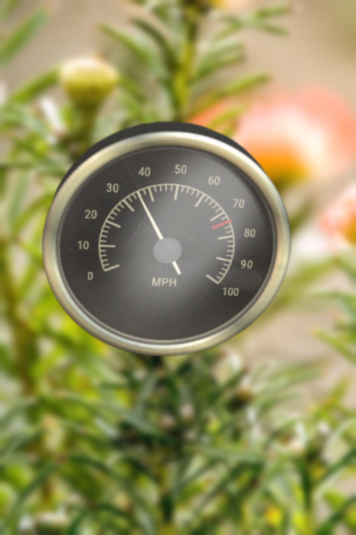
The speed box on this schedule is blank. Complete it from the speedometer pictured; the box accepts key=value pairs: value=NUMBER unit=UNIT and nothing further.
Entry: value=36 unit=mph
